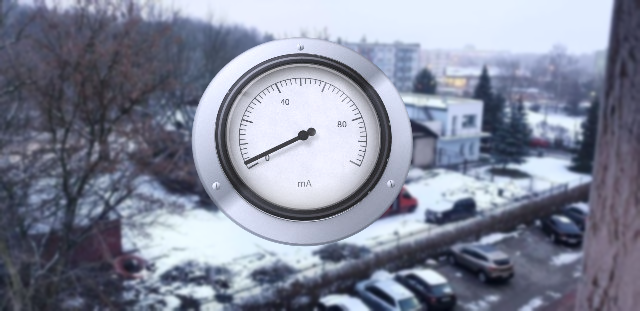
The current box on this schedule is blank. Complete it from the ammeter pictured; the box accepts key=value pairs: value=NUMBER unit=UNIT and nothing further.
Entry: value=2 unit=mA
